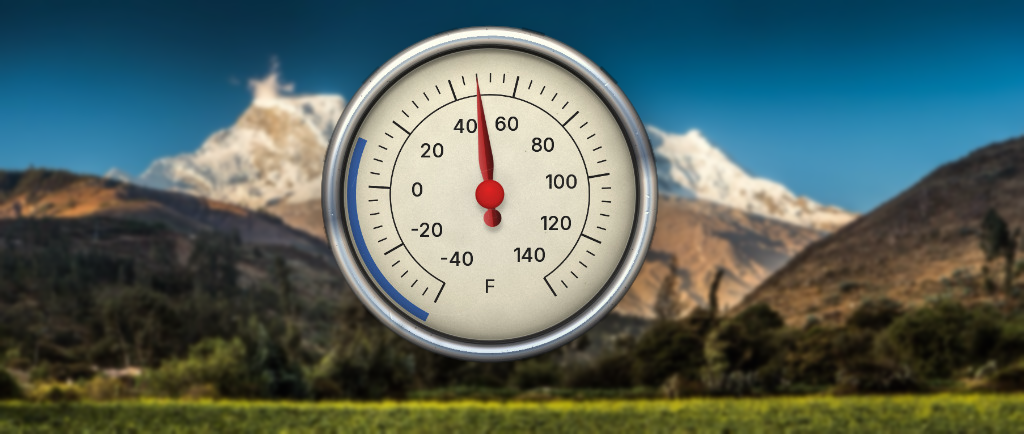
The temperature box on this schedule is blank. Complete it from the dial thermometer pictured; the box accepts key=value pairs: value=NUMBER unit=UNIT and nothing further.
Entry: value=48 unit=°F
